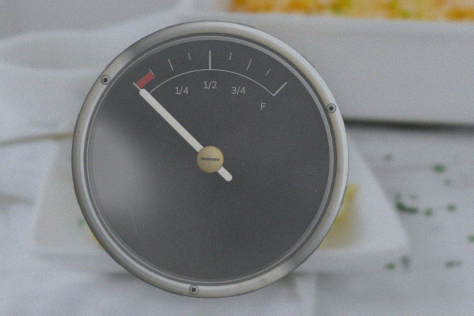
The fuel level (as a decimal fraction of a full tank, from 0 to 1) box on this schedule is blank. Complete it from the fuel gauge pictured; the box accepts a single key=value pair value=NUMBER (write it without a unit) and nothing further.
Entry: value=0
